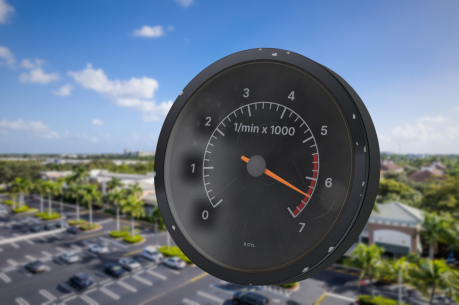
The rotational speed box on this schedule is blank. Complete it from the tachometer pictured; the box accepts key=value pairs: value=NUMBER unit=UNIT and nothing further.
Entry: value=6400 unit=rpm
